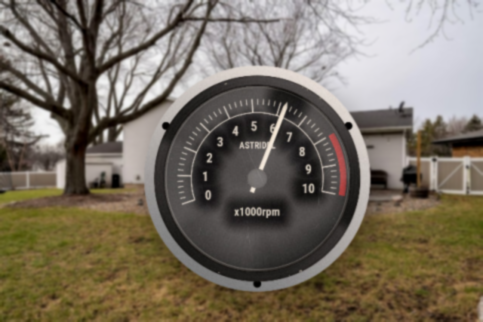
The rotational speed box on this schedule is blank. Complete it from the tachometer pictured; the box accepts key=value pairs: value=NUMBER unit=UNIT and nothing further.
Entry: value=6200 unit=rpm
